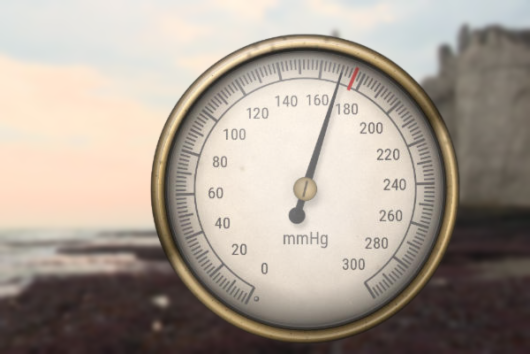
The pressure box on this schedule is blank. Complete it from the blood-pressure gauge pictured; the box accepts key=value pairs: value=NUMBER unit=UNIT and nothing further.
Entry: value=170 unit=mmHg
